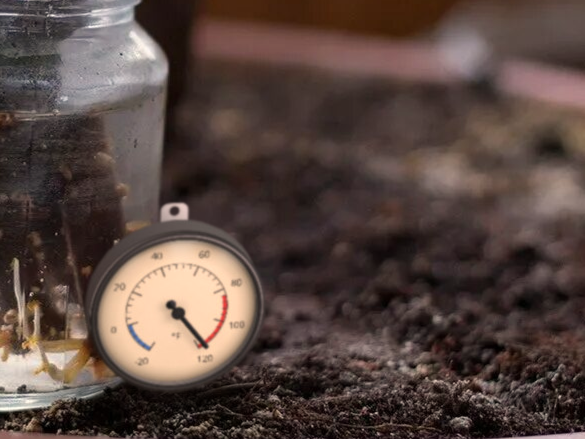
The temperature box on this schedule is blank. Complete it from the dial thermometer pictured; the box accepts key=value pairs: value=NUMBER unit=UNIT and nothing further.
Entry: value=116 unit=°F
